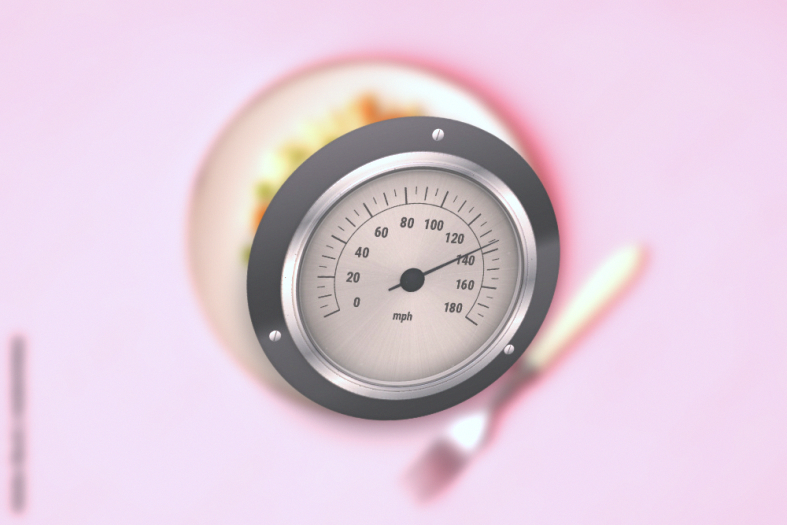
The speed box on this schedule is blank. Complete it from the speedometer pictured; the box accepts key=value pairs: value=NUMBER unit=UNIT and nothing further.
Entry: value=135 unit=mph
